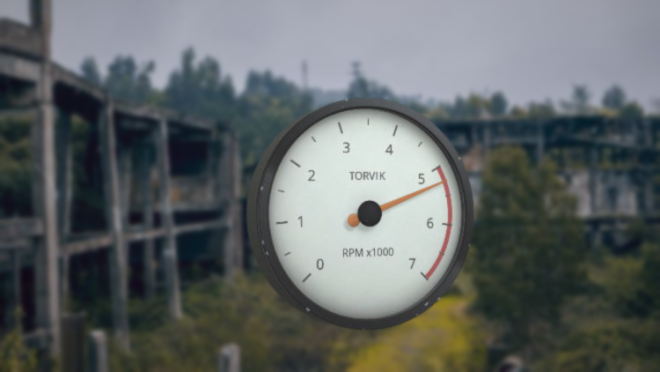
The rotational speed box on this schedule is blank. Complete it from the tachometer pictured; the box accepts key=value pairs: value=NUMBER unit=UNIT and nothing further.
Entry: value=5250 unit=rpm
